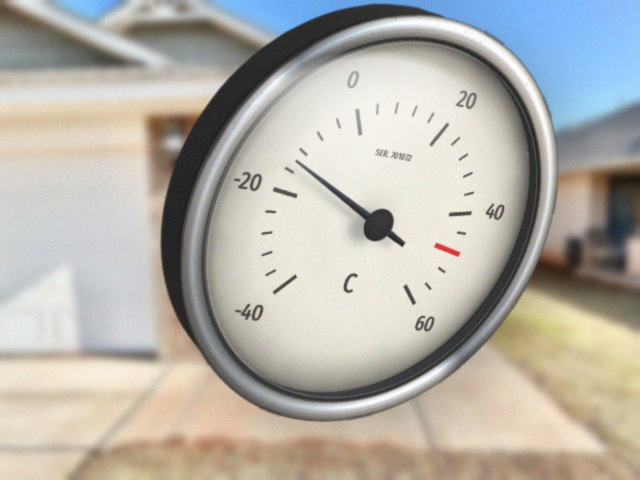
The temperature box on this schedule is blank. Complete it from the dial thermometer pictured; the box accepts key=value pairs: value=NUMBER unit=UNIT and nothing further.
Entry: value=-14 unit=°C
